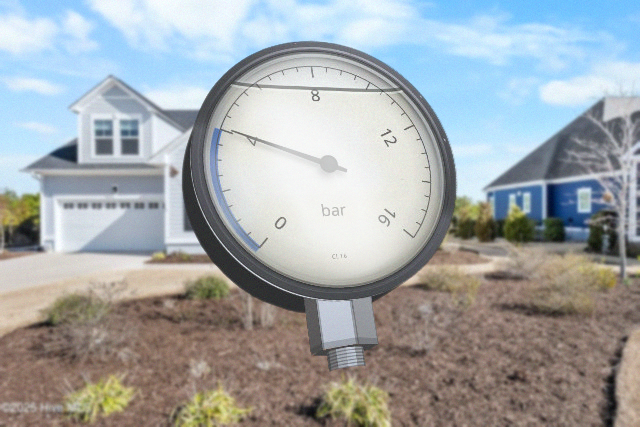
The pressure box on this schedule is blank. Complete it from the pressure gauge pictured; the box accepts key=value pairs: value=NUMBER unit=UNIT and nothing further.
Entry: value=4 unit=bar
